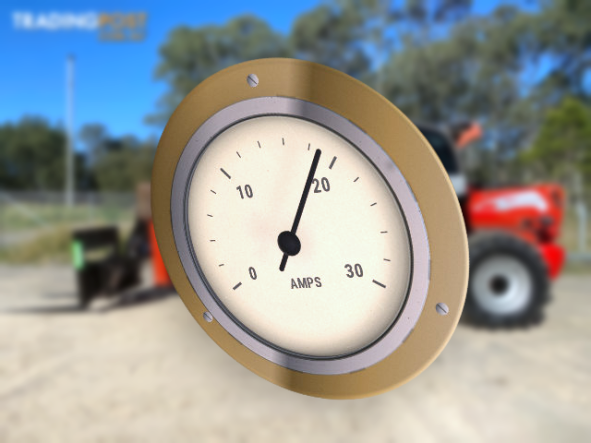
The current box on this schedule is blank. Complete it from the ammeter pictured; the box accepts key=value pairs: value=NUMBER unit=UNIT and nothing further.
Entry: value=19 unit=A
